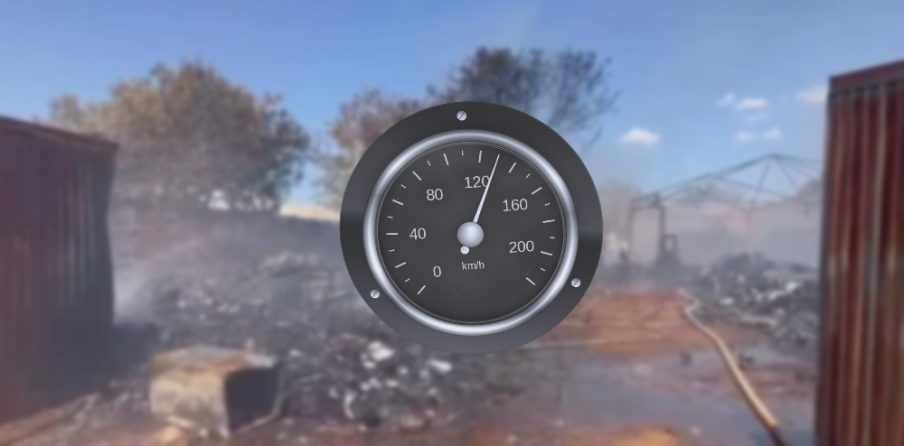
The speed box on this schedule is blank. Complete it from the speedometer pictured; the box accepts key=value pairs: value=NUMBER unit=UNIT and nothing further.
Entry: value=130 unit=km/h
